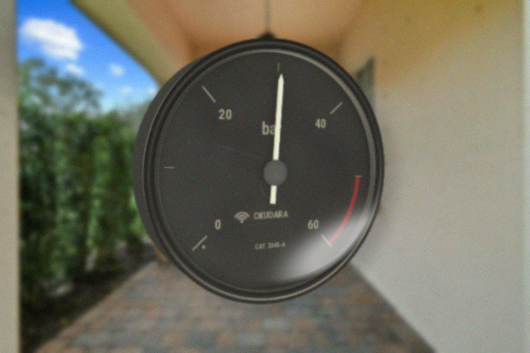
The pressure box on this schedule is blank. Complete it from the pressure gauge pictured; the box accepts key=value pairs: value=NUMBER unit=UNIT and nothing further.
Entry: value=30 unit=bar
